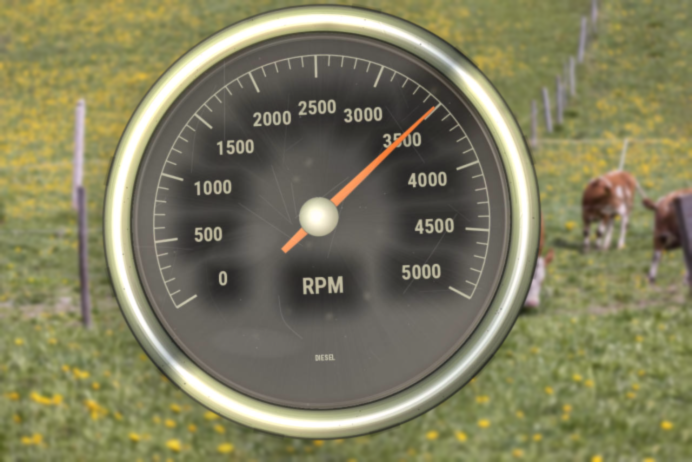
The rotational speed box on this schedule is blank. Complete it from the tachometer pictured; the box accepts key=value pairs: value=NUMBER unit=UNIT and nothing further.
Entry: value=3500 unit=rpm
